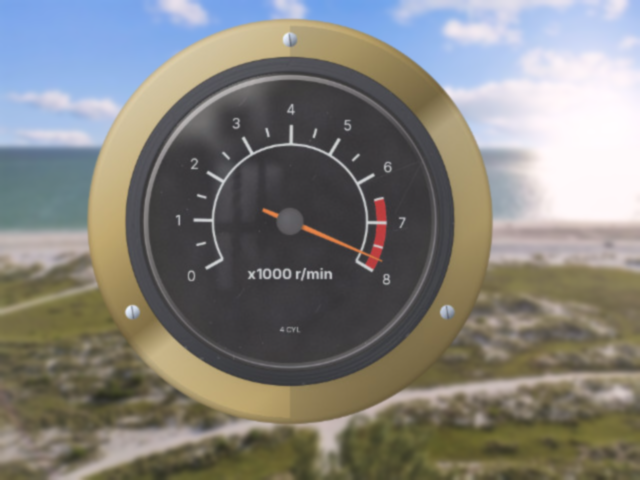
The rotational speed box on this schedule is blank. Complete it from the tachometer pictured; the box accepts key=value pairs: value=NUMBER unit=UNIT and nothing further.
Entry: value=7750 unit=rpm
